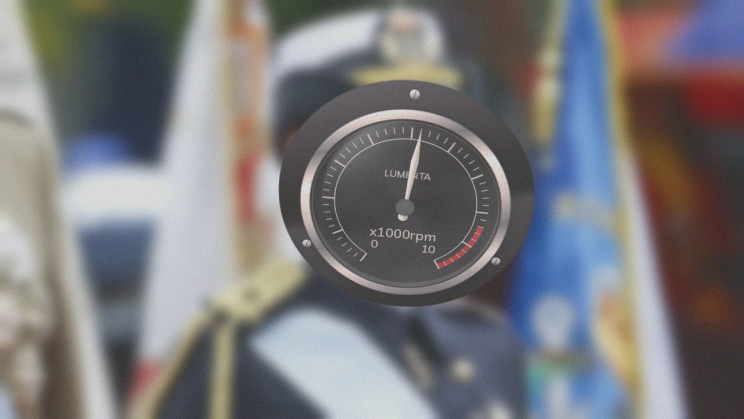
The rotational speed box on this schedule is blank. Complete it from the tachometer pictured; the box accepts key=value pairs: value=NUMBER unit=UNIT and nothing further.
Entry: value=5200 unit=rpm
